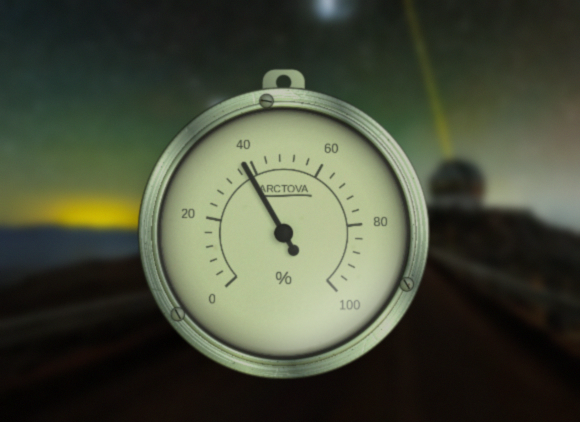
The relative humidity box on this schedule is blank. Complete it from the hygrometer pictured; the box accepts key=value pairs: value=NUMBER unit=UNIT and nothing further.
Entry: value=38 unit=%
